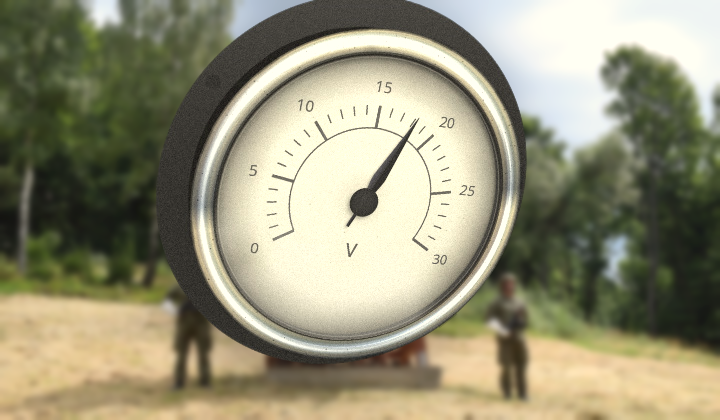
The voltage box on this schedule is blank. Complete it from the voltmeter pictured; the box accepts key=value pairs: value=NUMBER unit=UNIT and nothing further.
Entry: value=18 unit=V
